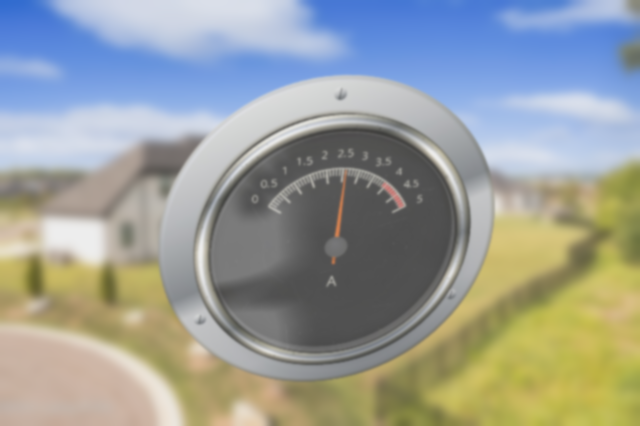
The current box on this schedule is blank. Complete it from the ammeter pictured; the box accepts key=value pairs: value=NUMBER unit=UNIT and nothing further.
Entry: value=2.5 unit=A
